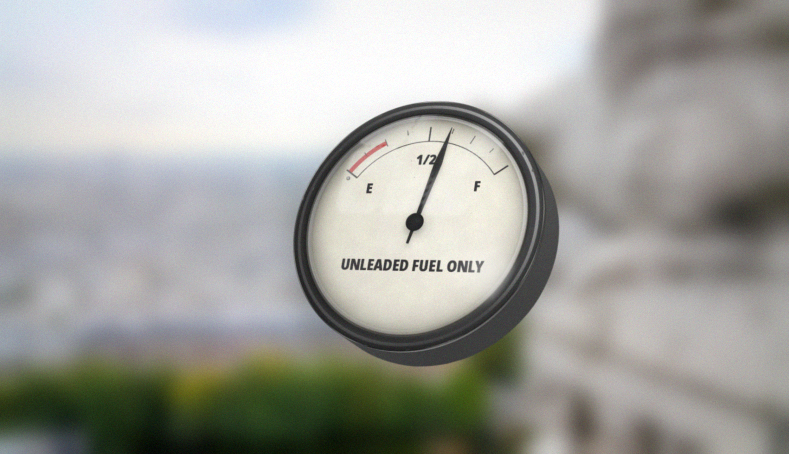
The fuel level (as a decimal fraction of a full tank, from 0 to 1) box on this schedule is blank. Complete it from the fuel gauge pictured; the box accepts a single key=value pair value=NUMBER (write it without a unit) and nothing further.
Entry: value=0.625
